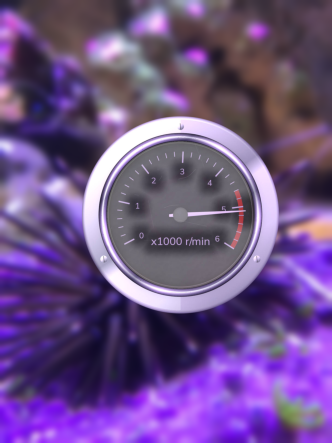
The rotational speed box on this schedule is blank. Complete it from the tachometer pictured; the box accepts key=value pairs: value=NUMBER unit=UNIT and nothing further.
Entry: value=5100 unit=rpm
